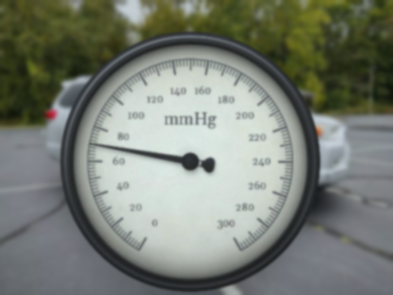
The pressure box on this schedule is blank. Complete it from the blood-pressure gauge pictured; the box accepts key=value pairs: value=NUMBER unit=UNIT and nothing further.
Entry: value=70 unit=mmHg
